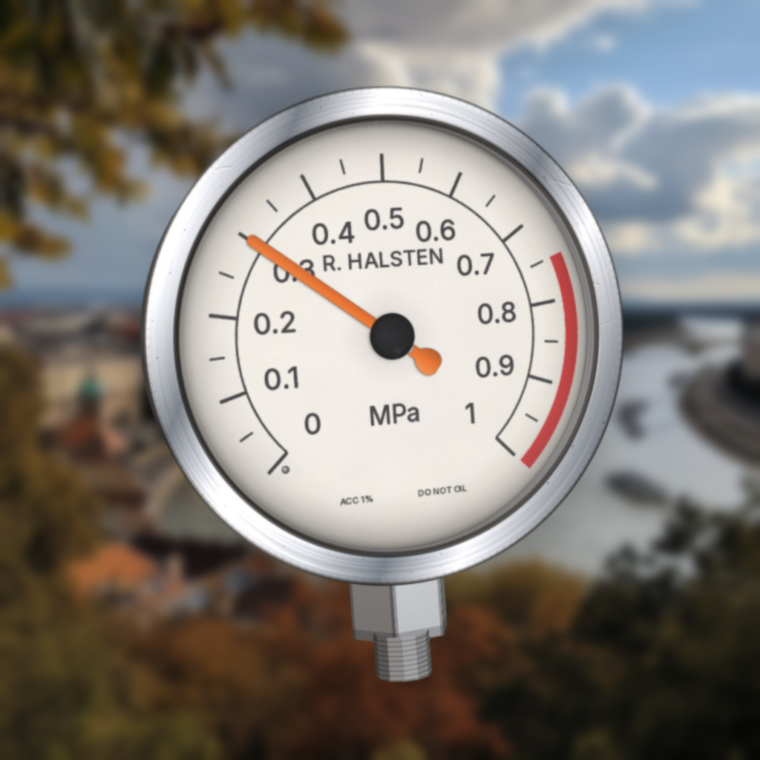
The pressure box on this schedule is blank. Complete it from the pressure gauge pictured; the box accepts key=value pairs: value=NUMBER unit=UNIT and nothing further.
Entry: value=0.3 unit=MPa
